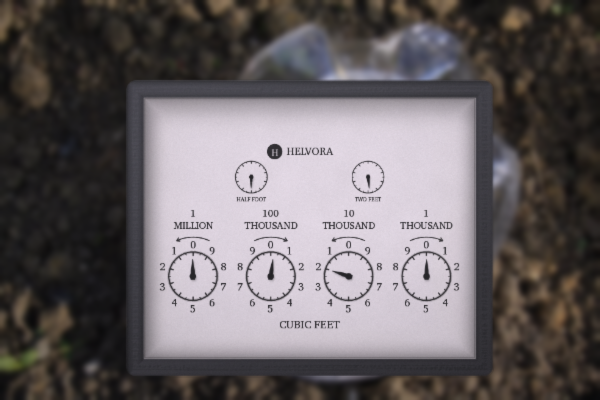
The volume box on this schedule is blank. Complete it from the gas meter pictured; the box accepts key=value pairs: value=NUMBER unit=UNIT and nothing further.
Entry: value=2000 unit=ft³
